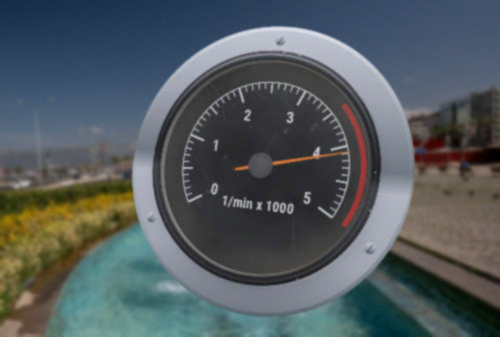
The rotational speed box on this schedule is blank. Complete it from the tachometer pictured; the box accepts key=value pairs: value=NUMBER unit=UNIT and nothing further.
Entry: value=4100 unit=rpm
